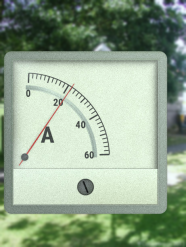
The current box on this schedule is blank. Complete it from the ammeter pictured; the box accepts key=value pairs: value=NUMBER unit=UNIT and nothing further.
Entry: value=22 unit=A
